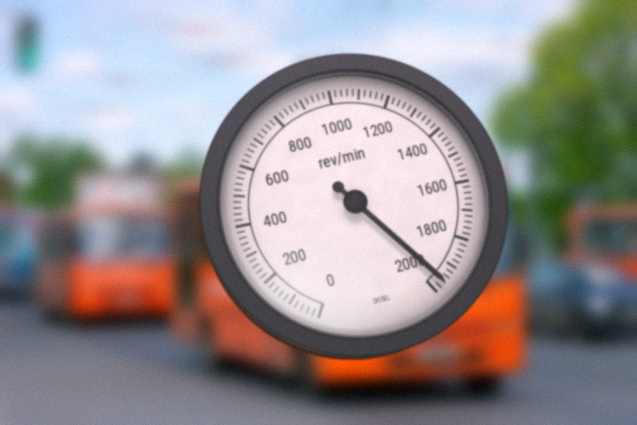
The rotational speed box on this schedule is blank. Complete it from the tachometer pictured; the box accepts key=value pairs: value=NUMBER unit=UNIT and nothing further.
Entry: value=1960 unit=rpm
